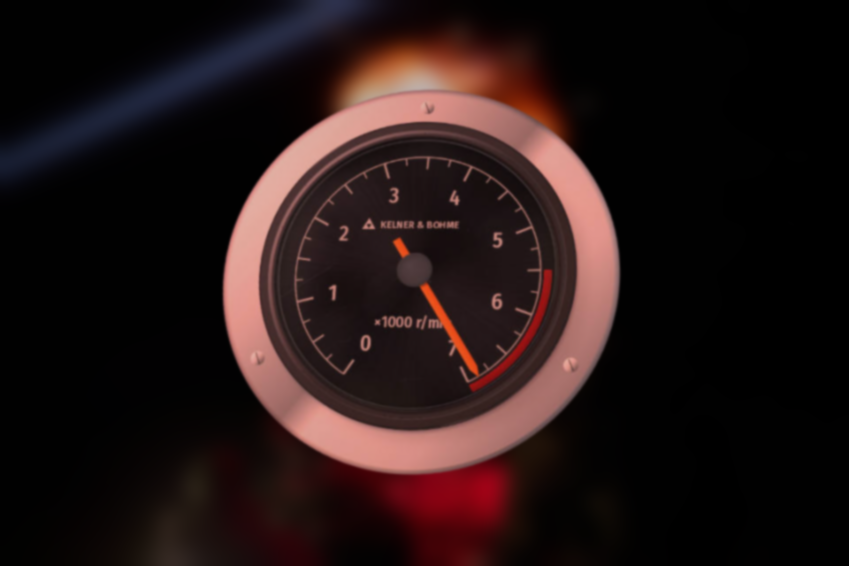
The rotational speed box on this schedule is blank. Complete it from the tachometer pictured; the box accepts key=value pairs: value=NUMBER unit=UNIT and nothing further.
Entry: value=6875 unit=rpm
